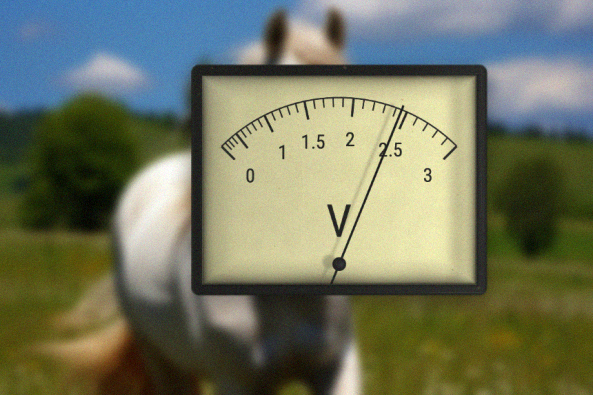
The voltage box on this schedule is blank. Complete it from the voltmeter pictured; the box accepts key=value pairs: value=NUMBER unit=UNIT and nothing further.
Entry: value=2.45 unit=V
